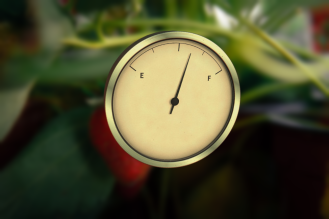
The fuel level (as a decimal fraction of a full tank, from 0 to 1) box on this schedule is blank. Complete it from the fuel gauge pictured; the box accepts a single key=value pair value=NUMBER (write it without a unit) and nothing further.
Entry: value=0.625
